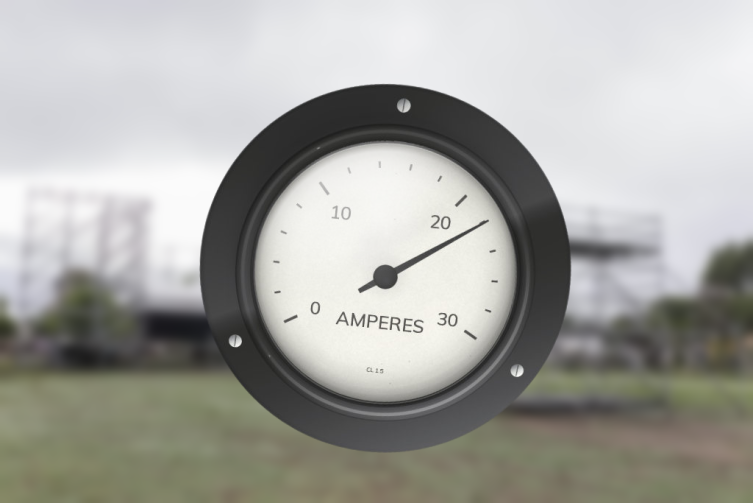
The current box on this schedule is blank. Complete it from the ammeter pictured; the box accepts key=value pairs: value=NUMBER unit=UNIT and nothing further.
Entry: value=22 unit=A
